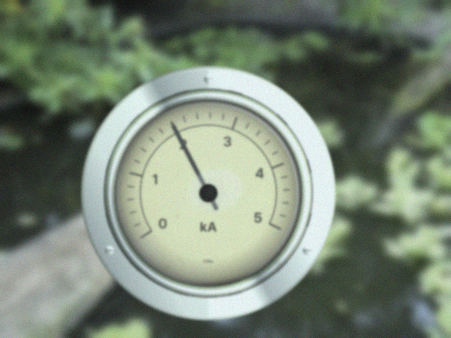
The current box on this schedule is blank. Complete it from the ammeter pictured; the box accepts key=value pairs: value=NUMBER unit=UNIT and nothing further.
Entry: value=2 unit=kA
